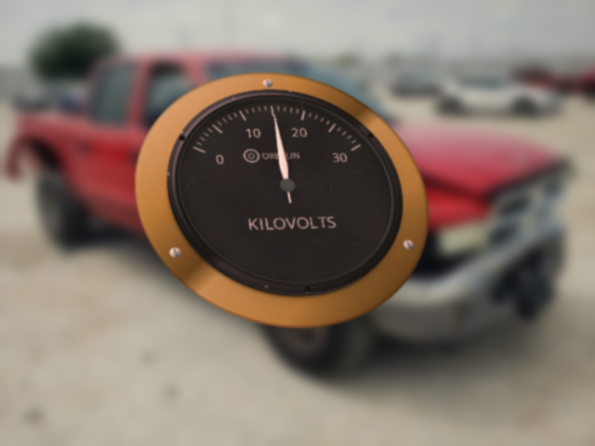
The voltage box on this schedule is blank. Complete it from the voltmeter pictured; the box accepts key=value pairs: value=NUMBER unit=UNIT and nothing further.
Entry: value=15 unit=kV
